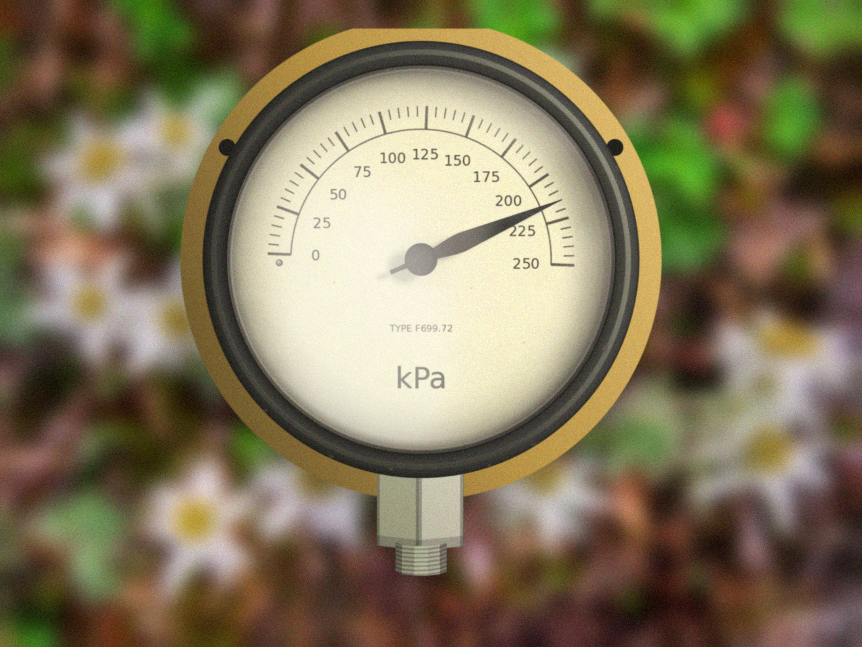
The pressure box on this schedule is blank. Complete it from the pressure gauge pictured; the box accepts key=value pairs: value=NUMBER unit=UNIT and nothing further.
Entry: value=215 unit=kPa
